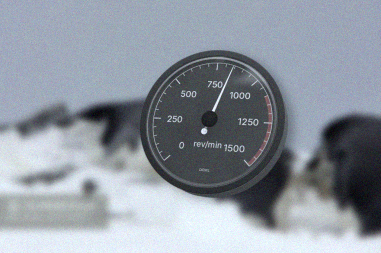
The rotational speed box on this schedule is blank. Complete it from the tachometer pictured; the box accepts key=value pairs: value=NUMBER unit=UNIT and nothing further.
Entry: value=850 unit=rpm
